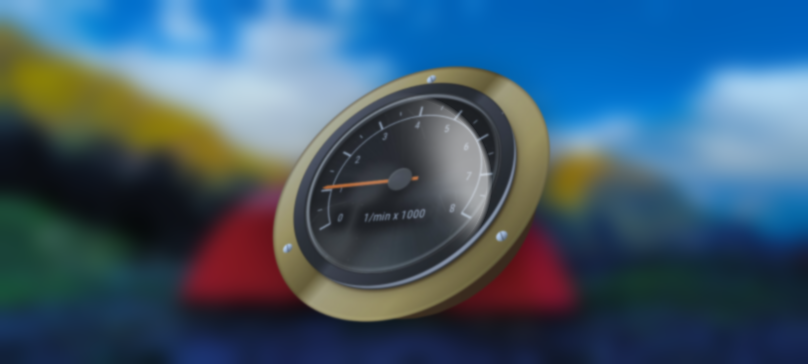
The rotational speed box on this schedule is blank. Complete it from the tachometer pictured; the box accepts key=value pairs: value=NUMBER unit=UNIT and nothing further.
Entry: value=1000 unit=rpm
